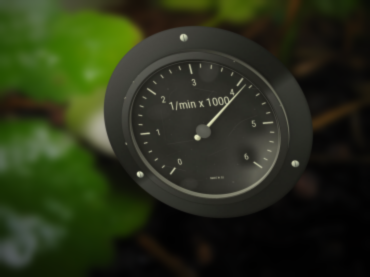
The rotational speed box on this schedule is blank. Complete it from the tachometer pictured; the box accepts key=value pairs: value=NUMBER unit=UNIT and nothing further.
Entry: value=4100 unit=rpm
